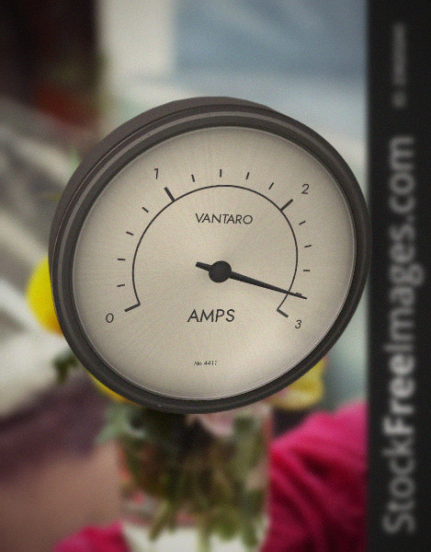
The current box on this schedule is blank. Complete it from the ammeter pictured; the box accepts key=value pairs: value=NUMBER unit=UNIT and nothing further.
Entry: value=2.8 unit=A
